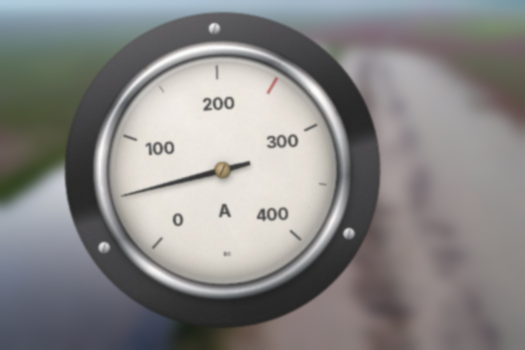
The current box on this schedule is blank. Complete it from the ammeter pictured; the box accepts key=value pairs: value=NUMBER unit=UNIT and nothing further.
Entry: value=50 unit=A
